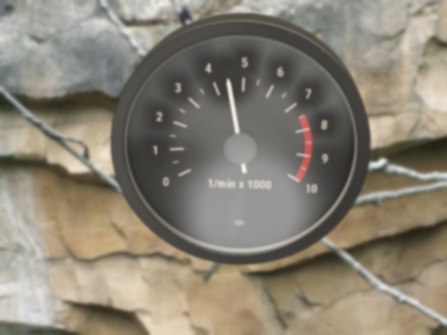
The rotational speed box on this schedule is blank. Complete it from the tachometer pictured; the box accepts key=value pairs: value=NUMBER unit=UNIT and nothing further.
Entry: value=4500 unit=rpm
